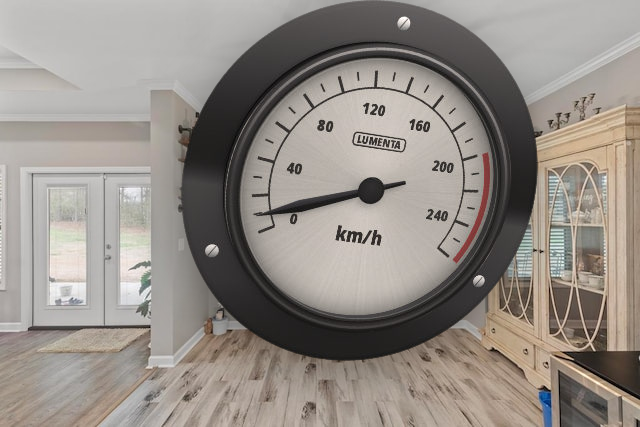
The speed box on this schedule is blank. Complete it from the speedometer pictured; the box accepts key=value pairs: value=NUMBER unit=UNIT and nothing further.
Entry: value=10 unit=km/h
